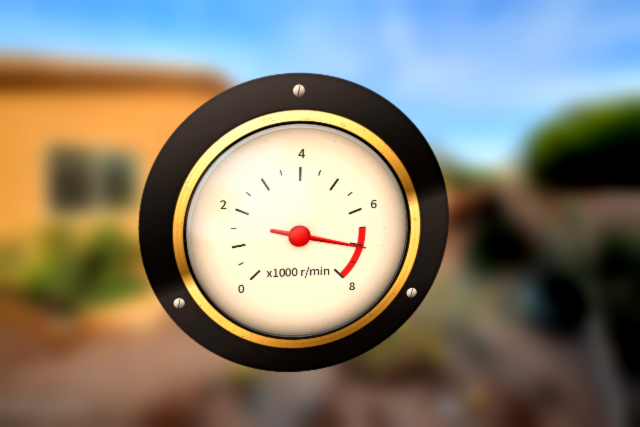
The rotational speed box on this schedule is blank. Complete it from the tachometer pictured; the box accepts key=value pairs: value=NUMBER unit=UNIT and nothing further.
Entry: value=7000 unit=rpm
